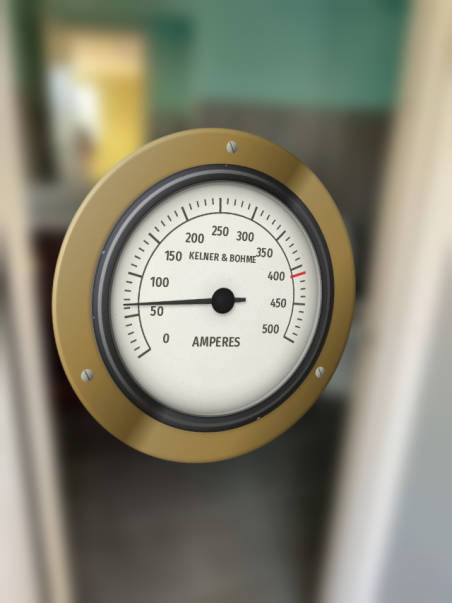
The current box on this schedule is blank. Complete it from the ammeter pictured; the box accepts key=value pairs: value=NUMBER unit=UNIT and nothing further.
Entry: value=65 unit=A
